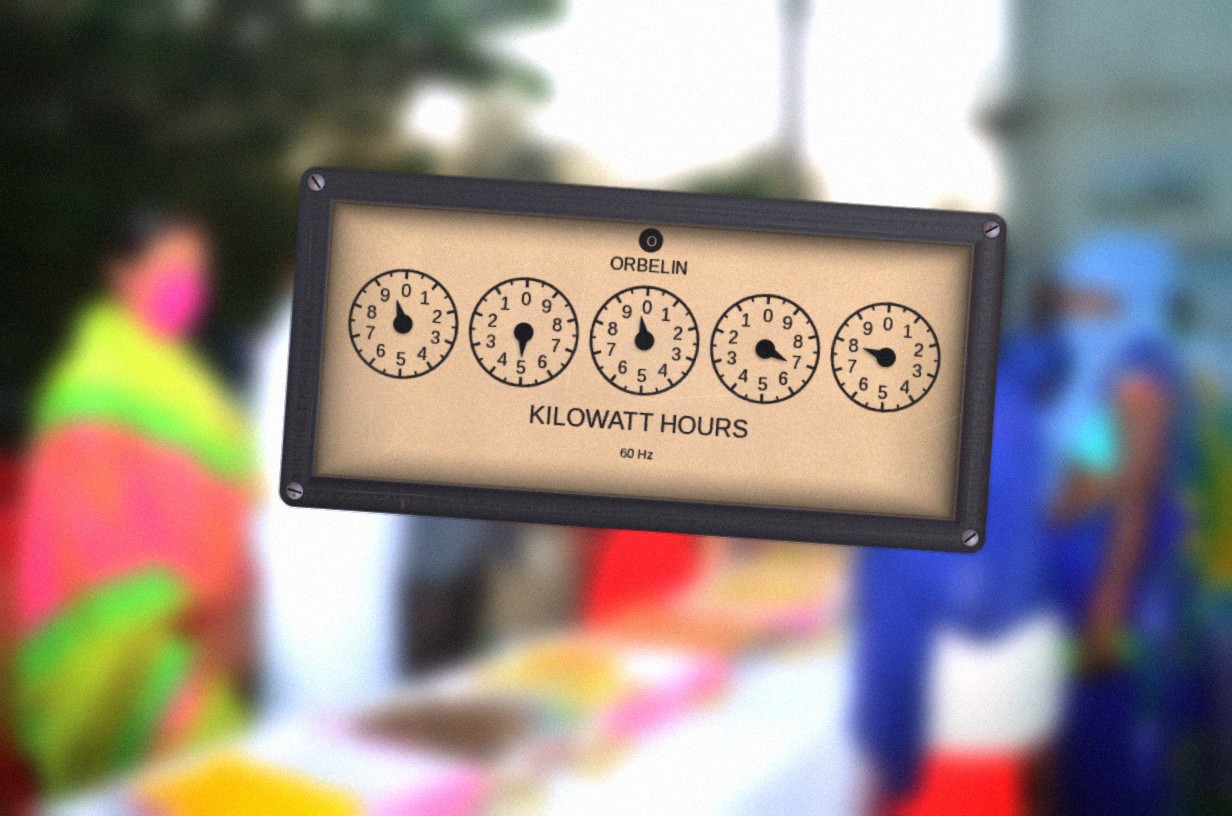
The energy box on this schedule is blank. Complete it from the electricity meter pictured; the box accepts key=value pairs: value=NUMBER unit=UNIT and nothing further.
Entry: value=94968 unit=kWh
